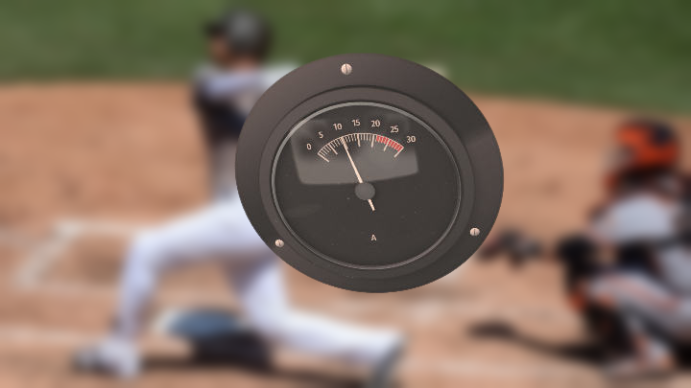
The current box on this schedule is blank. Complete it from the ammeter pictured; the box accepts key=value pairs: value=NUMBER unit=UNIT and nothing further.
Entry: value=10 unit=A
